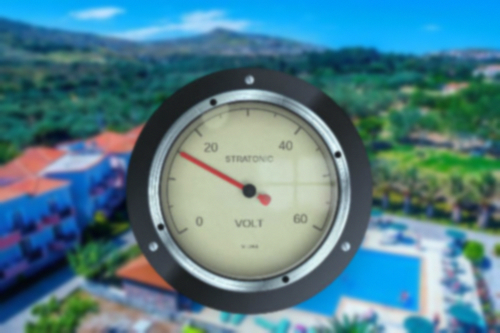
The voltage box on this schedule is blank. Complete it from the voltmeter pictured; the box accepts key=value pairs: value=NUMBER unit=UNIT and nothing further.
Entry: value=15 unit=V
